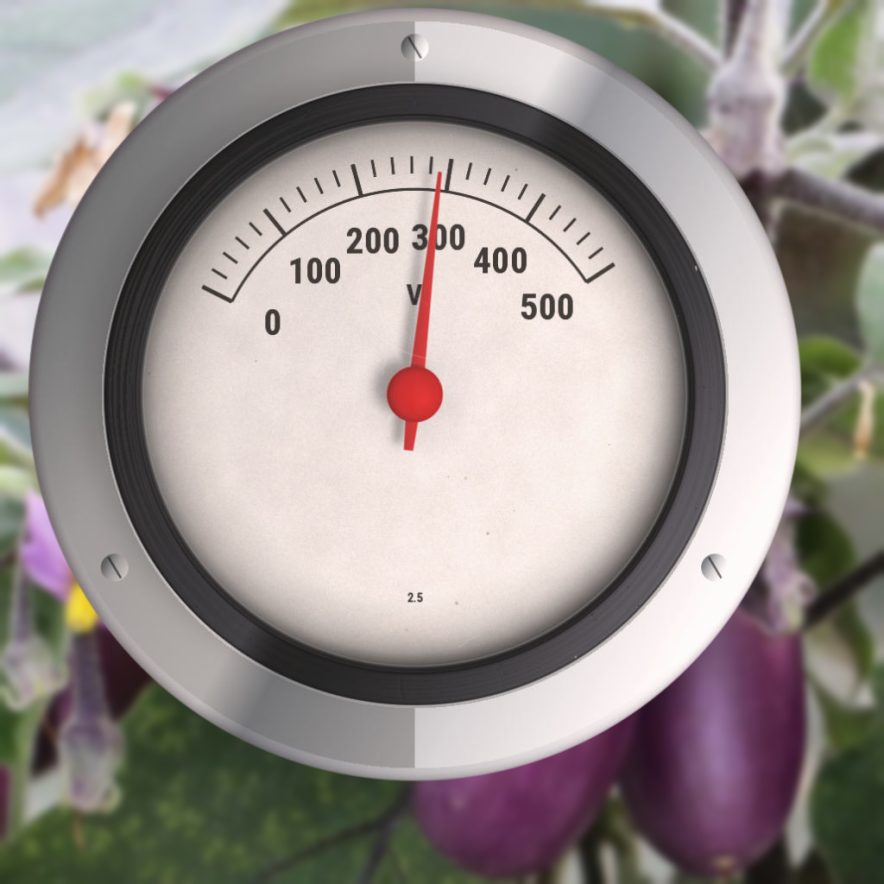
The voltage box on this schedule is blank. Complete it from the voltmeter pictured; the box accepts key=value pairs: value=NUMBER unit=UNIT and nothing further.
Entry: value=290 unit=V
